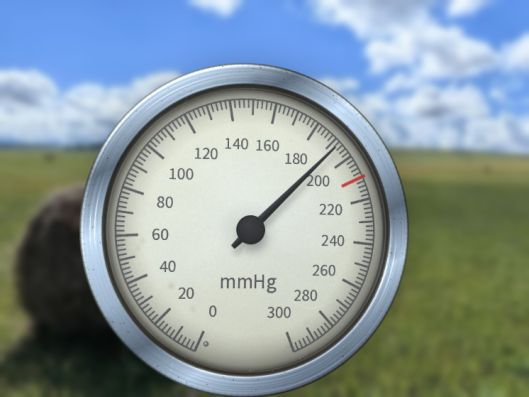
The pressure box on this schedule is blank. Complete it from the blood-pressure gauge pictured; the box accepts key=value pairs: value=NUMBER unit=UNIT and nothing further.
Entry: value=192 unit=mmHg
